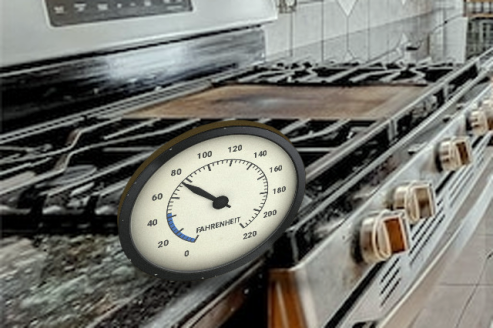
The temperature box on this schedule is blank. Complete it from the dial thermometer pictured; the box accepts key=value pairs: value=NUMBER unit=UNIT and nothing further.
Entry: value=76 unit=°F
